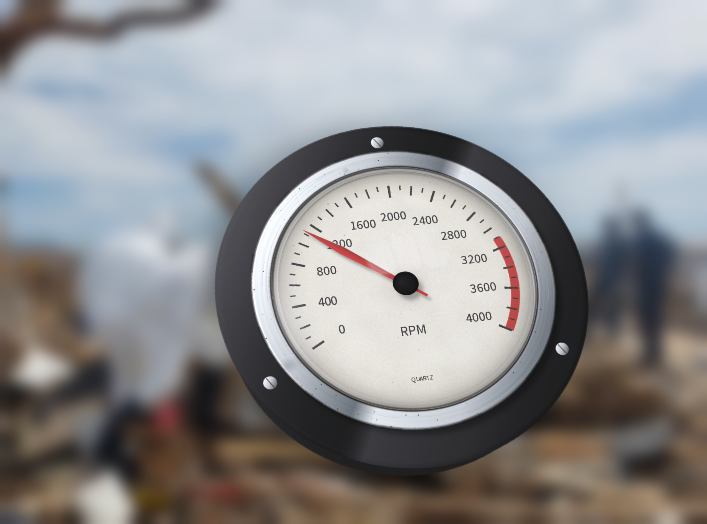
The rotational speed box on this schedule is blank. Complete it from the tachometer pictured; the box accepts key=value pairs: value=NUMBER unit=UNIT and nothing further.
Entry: value=1100 unit=rpm
